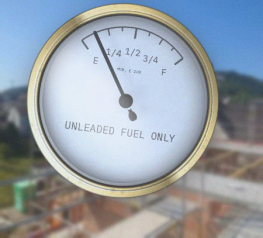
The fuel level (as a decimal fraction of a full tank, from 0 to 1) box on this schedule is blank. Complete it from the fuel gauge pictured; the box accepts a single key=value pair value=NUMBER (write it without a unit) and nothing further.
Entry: value=0.125
